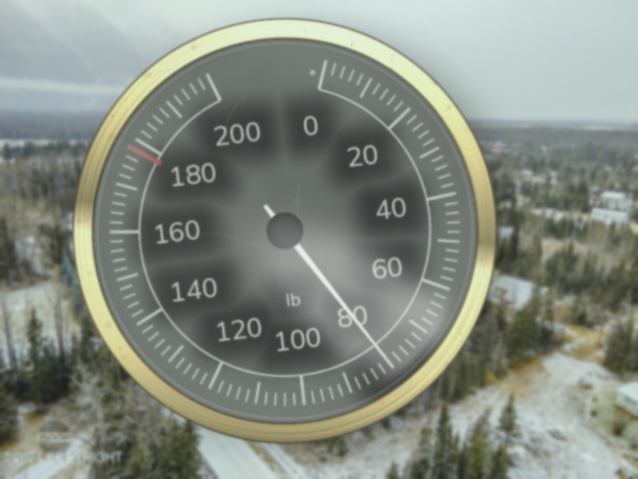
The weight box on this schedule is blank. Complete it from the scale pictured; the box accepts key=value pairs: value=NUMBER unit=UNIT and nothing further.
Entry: value=80 unit=lb
